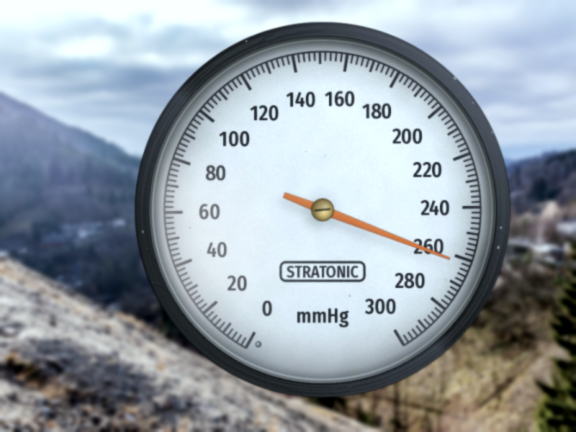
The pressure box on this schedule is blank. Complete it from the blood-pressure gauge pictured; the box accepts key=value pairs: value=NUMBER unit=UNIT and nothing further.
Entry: value=262 unit=mmHg
